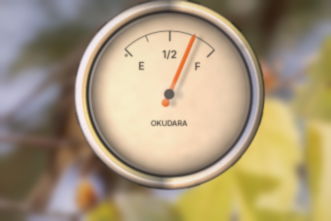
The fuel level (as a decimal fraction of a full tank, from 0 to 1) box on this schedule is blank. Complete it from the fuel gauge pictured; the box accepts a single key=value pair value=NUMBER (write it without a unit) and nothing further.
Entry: value=0.75
